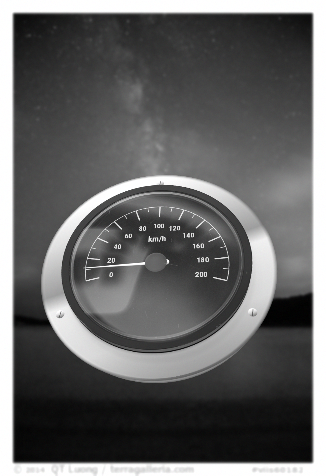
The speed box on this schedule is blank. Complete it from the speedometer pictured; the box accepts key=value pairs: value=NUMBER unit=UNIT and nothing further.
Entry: value=10 unit=km/h
